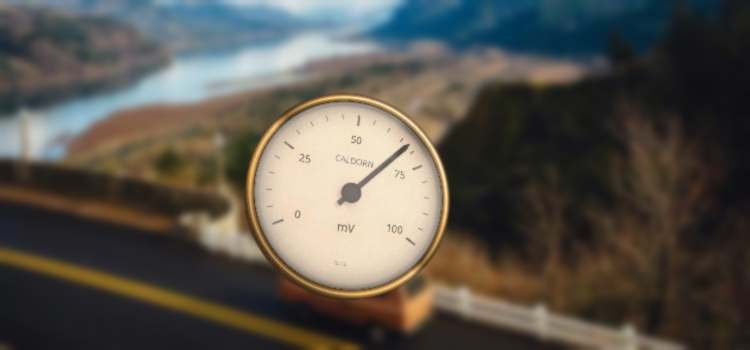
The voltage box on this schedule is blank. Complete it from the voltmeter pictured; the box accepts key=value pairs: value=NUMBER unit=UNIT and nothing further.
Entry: value=67.5 unit=mV
